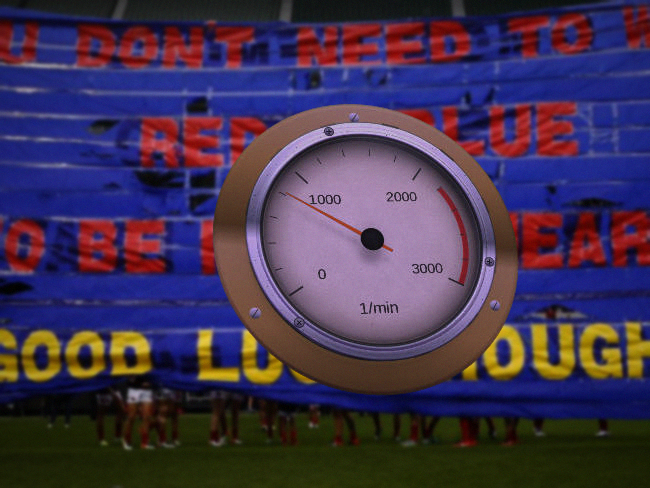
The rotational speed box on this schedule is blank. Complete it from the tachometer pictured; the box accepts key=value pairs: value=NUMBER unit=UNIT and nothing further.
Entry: value=800 unit=rpm
